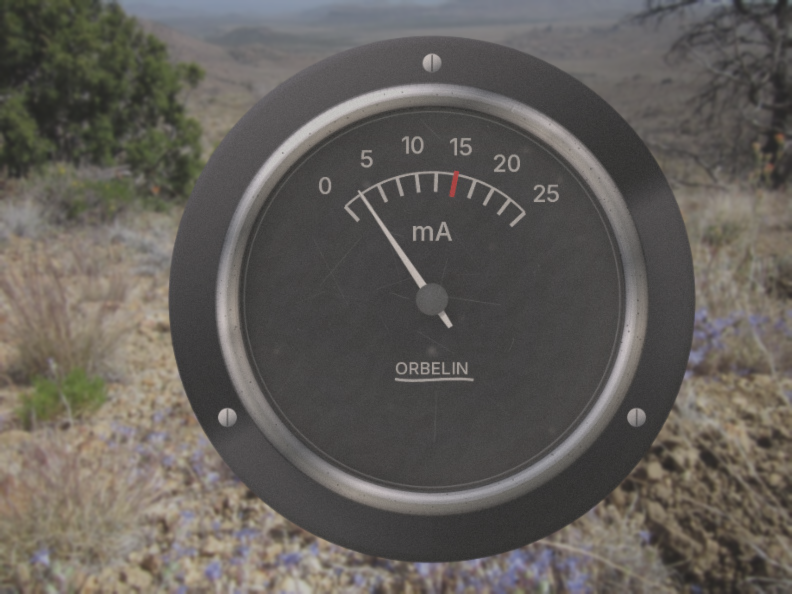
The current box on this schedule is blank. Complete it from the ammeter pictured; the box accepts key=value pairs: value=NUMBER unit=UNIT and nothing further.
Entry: value=2.5 unit=mA
